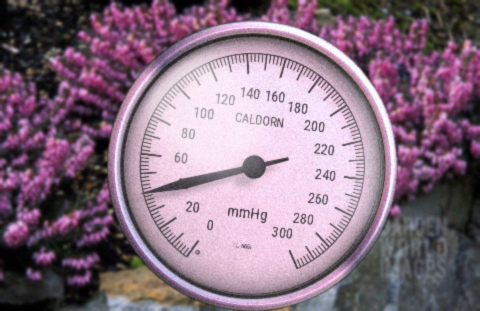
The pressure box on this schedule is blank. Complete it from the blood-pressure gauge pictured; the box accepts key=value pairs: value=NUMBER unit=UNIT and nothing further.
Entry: value=40 unit=mmHg
